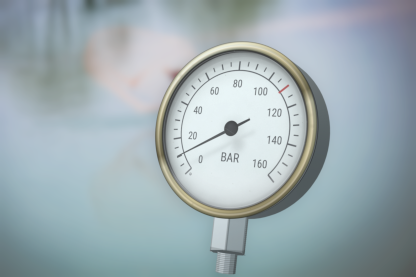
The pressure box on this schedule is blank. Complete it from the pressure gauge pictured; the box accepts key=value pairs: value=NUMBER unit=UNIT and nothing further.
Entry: value=10 unit=bar
